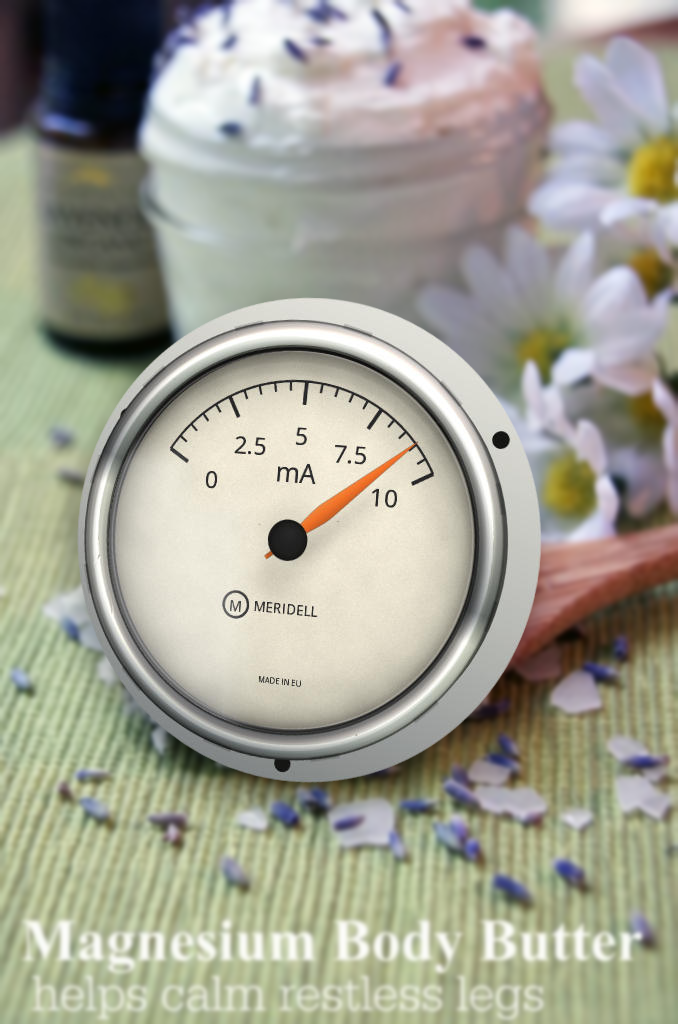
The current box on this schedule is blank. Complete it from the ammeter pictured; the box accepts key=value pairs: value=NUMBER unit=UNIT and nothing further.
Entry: value=9 unit=mA
